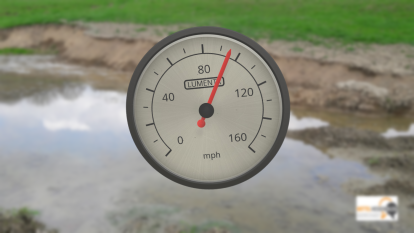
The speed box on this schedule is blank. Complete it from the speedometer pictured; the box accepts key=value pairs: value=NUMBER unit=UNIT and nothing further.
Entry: value=95 unit=mph
